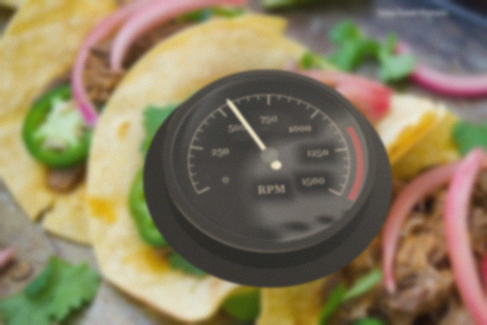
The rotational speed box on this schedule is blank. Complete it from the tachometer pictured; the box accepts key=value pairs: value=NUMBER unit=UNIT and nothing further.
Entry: value=550 unit=rpm
